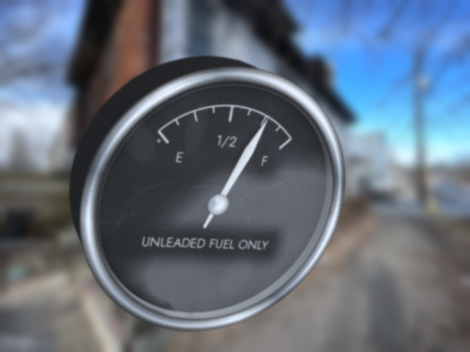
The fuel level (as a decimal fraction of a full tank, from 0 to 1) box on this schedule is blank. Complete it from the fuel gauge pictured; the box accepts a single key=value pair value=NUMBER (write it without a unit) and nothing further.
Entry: value=0.75
